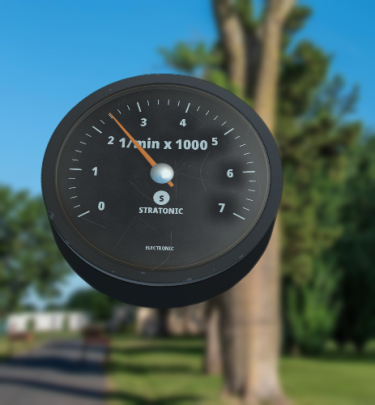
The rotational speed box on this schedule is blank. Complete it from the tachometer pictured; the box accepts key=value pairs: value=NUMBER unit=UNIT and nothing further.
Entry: value=2400 unit=rpm
